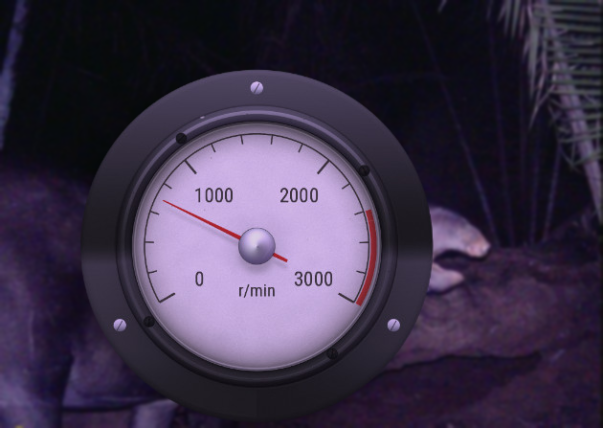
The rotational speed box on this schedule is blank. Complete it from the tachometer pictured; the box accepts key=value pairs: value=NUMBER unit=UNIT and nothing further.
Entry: value=700 unit=rpm
